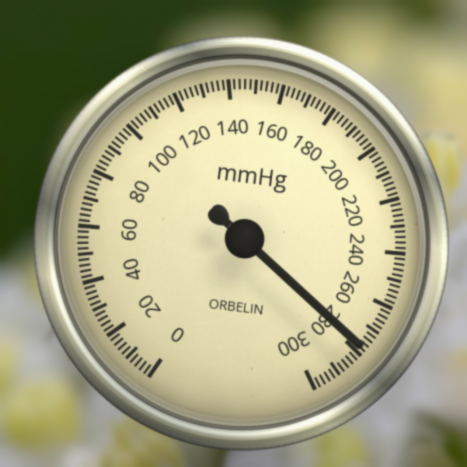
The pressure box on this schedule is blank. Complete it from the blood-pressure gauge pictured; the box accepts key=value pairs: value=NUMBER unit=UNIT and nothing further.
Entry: value=278 unit=mmHg
